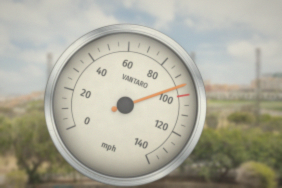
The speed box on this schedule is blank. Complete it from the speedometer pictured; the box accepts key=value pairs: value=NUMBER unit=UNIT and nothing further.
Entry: value=95 unit=mph
